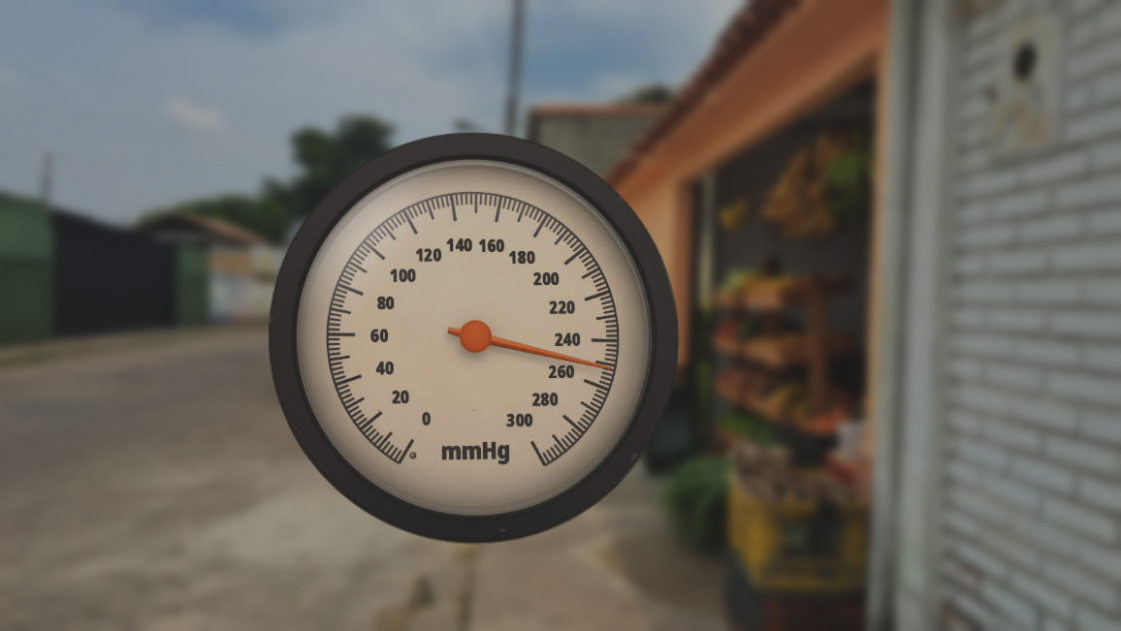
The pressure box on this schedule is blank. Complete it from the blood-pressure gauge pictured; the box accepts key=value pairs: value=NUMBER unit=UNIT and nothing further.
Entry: value=252 unit=mmHg
